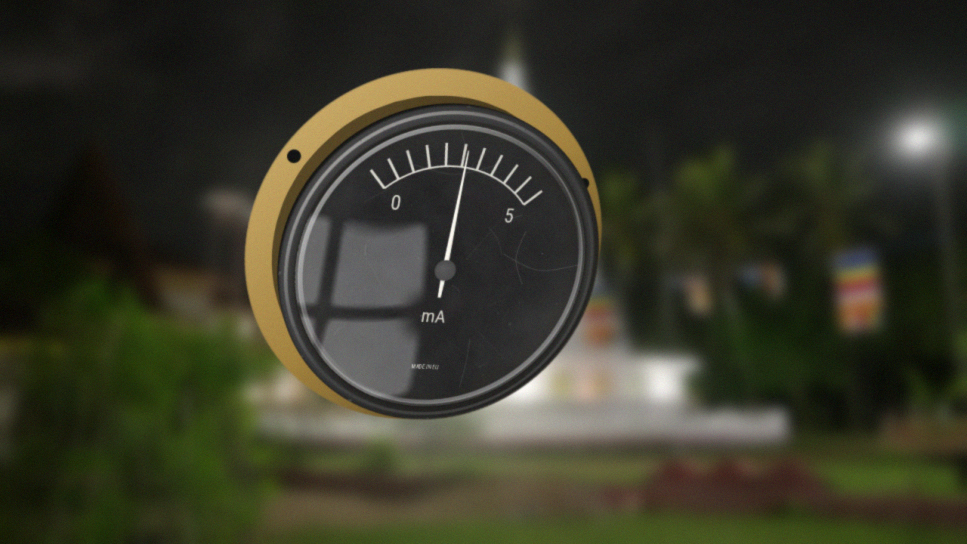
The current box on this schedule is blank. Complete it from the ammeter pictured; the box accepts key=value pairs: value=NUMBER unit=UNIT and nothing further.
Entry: value=2.5 unit=mA
